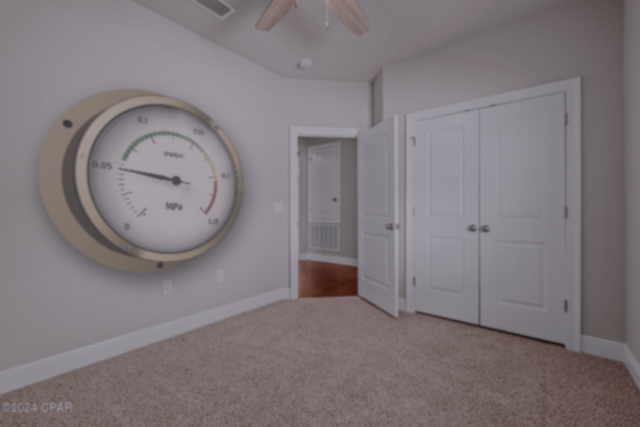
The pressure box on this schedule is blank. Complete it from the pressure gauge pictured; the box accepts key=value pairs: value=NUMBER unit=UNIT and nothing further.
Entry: value=0.05 unit=MPa
